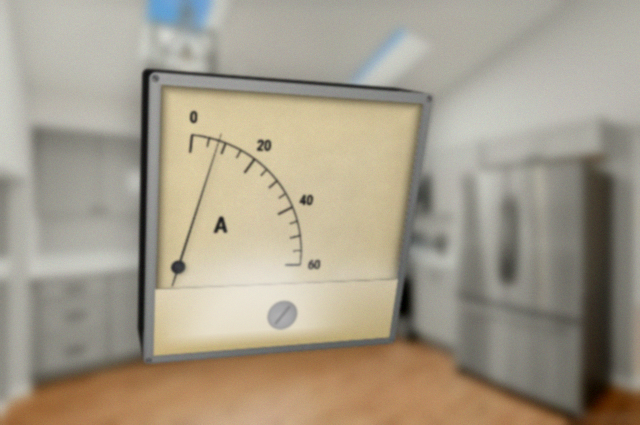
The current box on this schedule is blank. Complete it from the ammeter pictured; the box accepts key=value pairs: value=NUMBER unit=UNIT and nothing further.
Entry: value=7.5 unit=A
